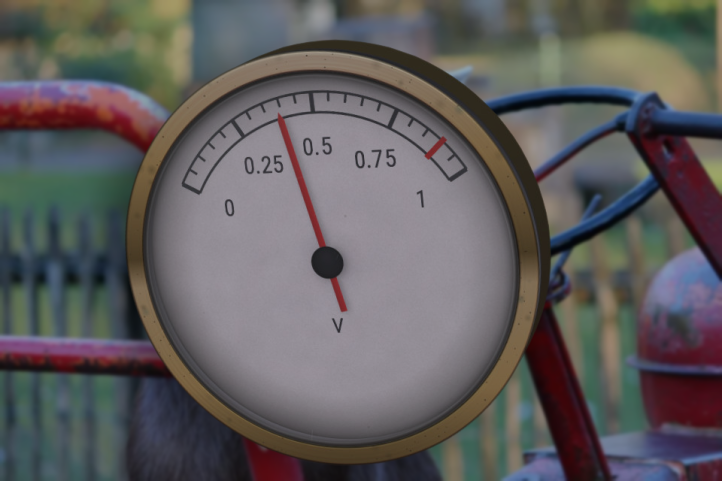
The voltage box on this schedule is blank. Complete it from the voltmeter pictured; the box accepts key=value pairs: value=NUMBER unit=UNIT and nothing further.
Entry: value=0.4 unit=V
